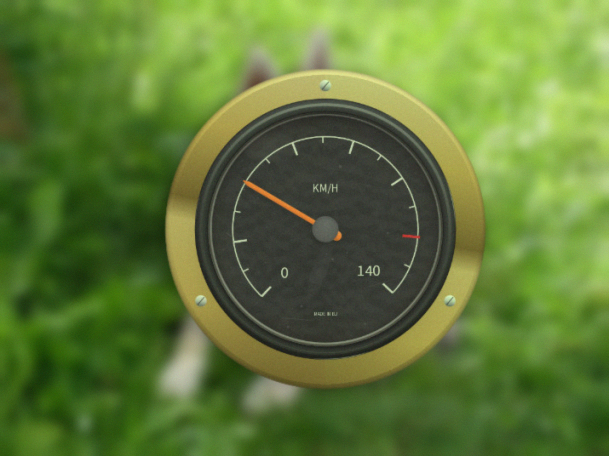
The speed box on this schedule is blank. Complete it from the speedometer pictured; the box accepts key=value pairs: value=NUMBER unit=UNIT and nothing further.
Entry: value=40 unit=km/h
